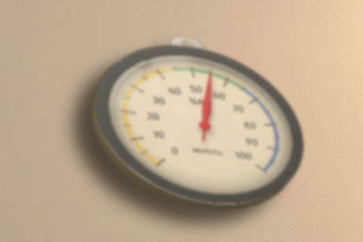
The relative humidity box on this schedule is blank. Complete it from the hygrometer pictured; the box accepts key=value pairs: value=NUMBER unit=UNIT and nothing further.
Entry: value=55 unit=%
